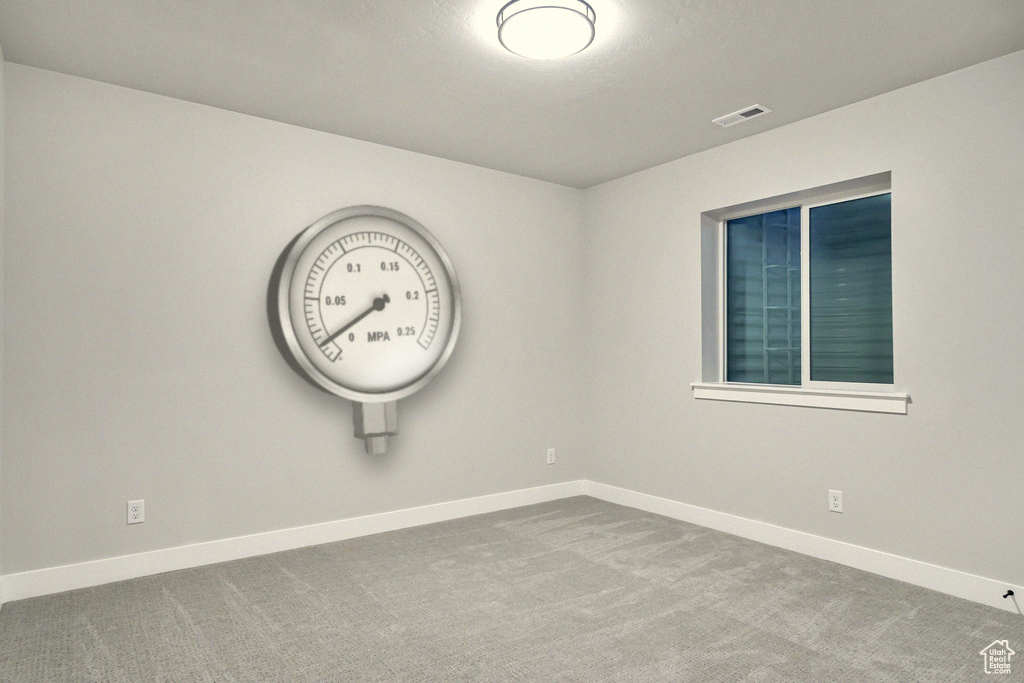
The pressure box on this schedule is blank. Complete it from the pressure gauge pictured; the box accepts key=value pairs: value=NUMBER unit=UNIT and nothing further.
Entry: value=0.015 unit=MPa
